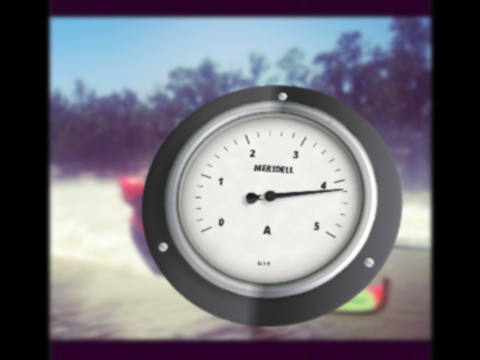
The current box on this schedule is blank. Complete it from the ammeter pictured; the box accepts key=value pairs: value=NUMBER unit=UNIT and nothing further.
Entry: value=4.2 unit=A
